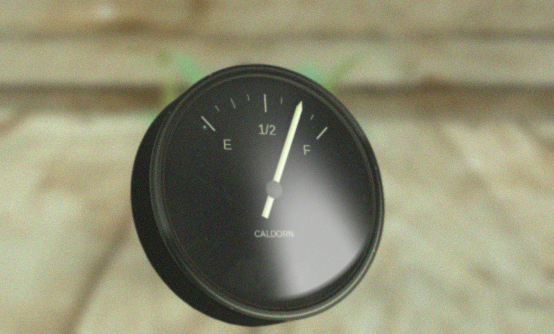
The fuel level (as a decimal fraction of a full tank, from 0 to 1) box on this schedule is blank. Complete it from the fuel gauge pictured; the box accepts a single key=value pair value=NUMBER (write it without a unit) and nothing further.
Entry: value=0.75
